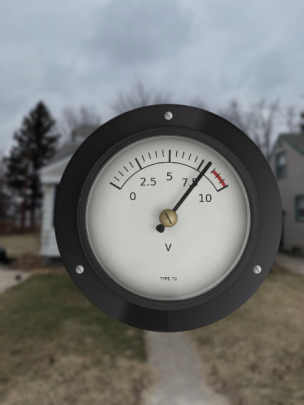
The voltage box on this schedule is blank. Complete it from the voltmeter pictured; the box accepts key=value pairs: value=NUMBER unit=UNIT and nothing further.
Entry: value=8 unit=V
